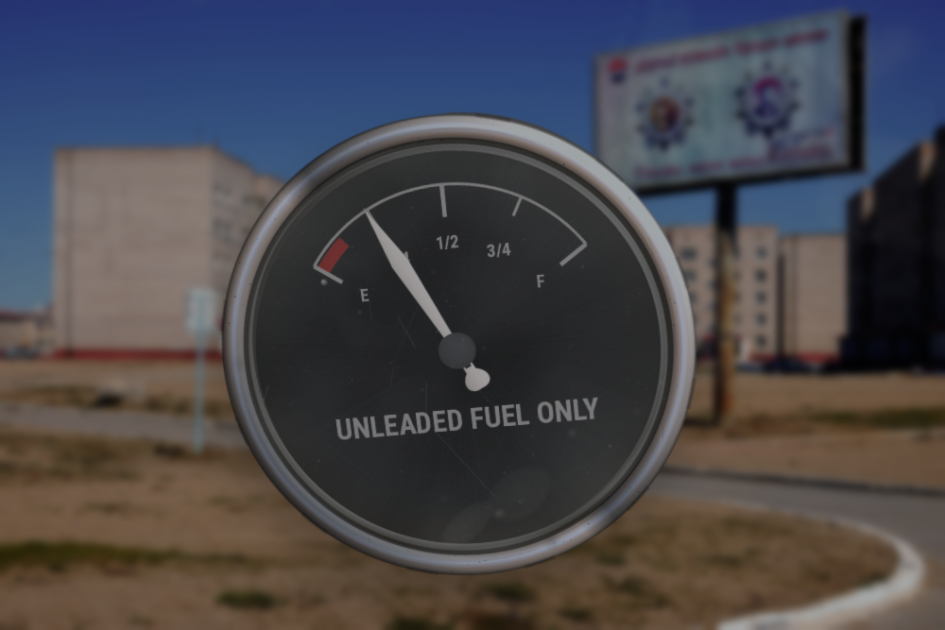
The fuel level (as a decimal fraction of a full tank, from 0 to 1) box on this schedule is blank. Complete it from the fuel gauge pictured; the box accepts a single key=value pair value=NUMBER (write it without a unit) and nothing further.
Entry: value=0.25
